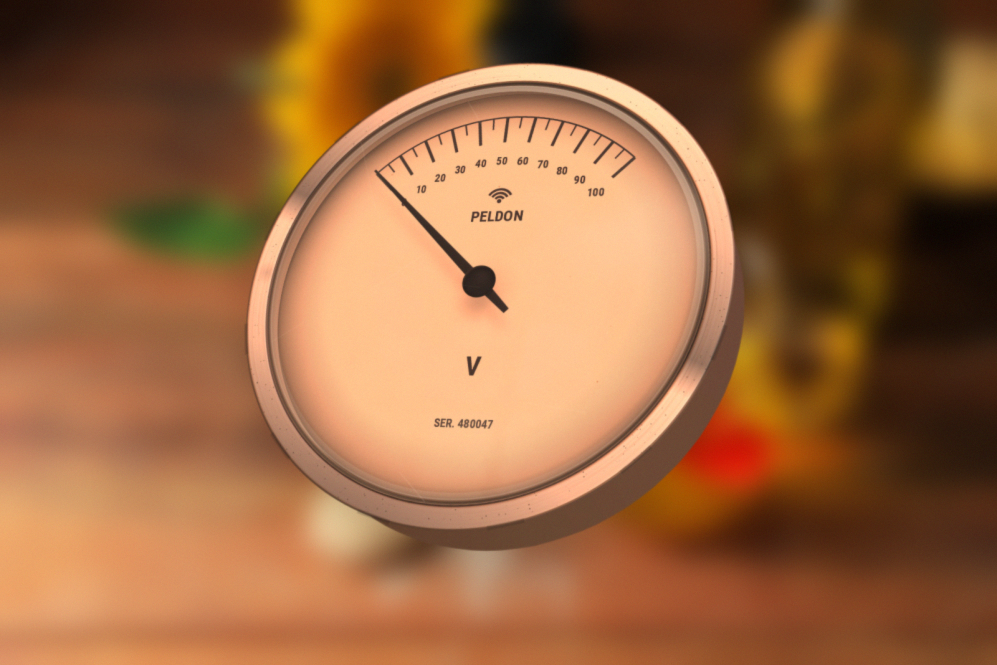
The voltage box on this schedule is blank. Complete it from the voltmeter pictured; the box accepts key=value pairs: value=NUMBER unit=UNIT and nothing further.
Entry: value=0 unit=V
